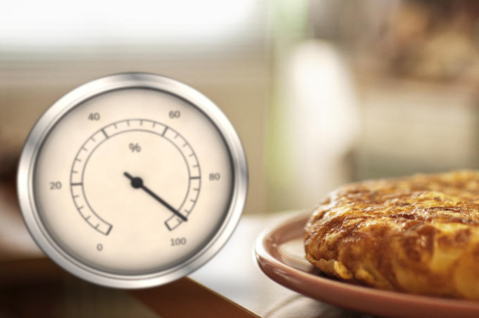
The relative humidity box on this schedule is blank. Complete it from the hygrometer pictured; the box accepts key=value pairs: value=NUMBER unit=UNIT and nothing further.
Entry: value=94 unit=%
